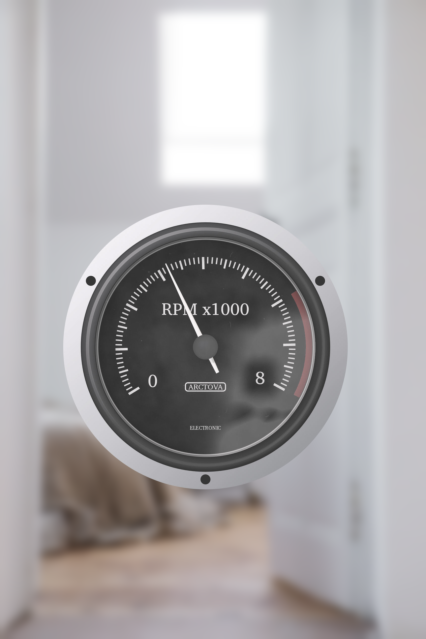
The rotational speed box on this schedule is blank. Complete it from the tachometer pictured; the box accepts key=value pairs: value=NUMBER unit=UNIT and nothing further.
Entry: value=3200 unit=rpm
